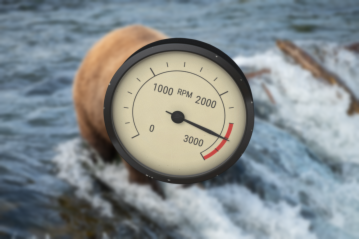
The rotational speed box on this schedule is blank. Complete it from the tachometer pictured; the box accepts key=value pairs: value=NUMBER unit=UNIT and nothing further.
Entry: value=2600 unit=rpm
